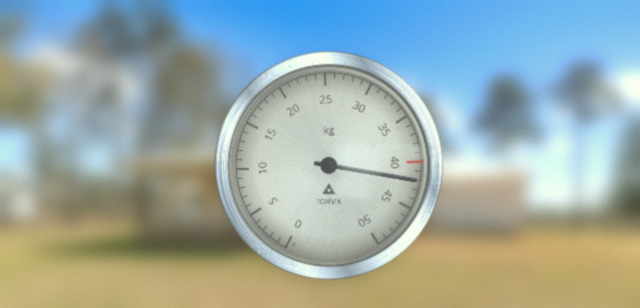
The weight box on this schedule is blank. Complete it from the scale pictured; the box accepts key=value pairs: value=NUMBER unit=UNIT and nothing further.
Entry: value=42 unit=kg
